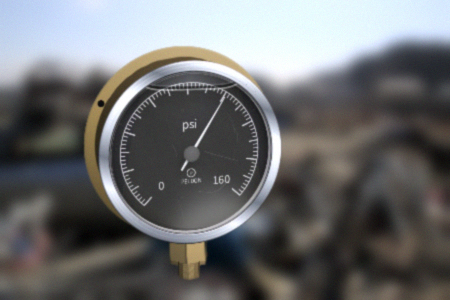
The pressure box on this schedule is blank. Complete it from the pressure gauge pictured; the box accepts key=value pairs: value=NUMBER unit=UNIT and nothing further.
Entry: value=100 unit=psi
